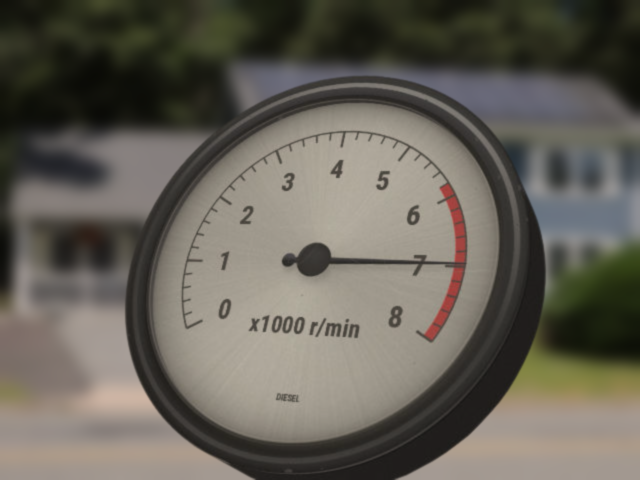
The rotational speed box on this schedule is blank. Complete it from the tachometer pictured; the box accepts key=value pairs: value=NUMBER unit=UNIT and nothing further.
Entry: value=7000 unit=rpm
